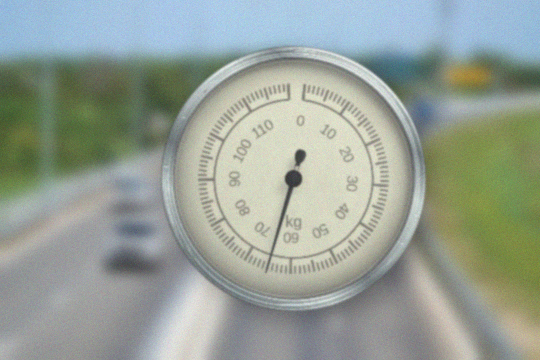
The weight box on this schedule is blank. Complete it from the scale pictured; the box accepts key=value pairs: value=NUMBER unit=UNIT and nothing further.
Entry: value=65 unit=kg
